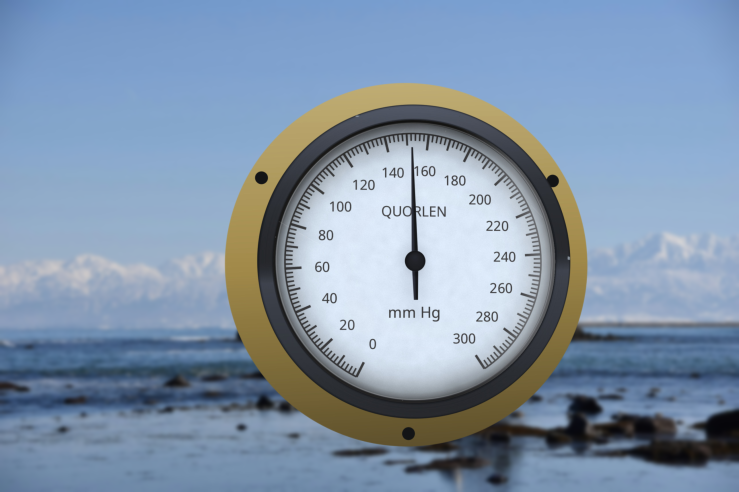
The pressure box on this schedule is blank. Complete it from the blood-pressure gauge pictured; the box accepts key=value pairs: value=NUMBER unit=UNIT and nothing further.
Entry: value=152 unit=mmHg
